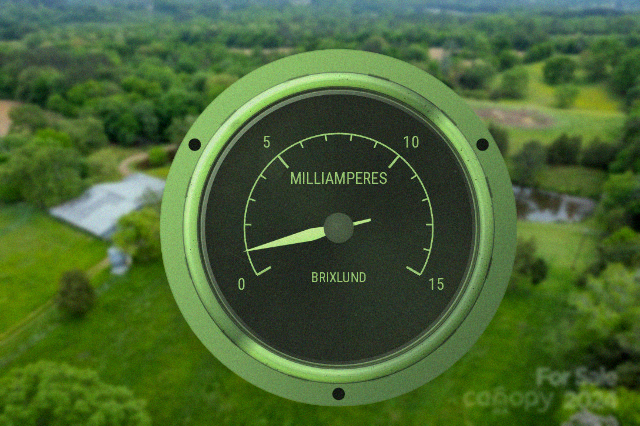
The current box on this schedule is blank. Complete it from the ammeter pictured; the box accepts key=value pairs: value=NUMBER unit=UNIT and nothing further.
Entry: value=1 unit=mA
